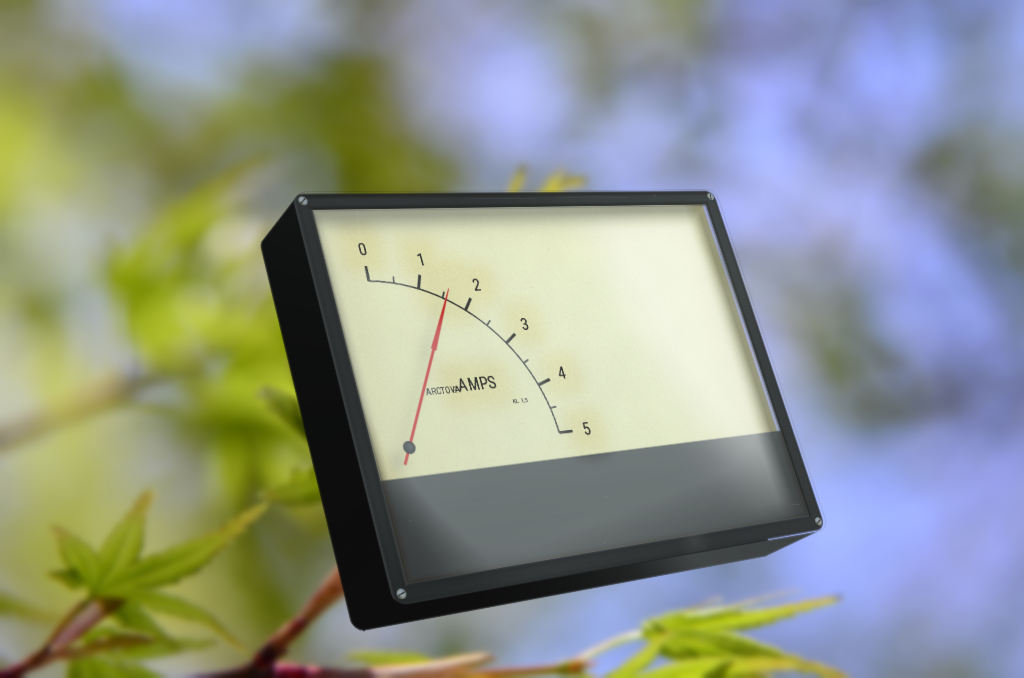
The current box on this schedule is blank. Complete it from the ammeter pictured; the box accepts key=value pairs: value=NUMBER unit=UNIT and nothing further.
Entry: value=1.5 unit=A
